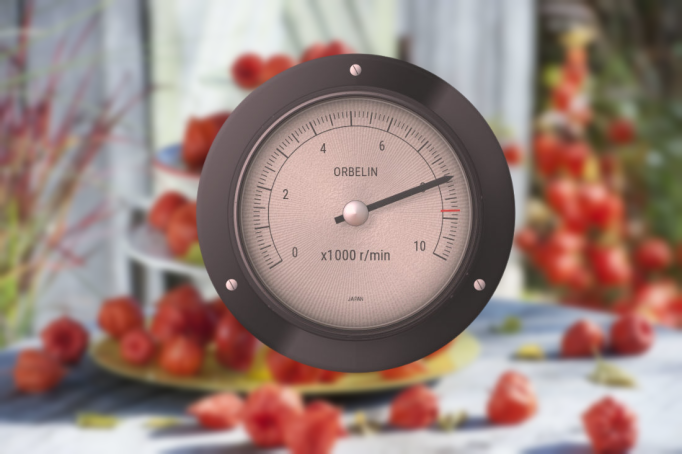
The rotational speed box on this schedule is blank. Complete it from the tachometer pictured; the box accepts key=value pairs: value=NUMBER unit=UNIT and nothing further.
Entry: value=8000 unit=rpm
